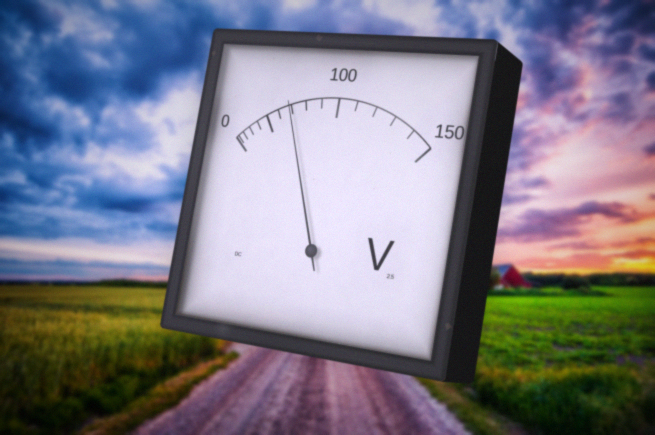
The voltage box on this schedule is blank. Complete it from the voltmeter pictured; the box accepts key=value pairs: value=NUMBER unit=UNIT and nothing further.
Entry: value=70 unit=V
